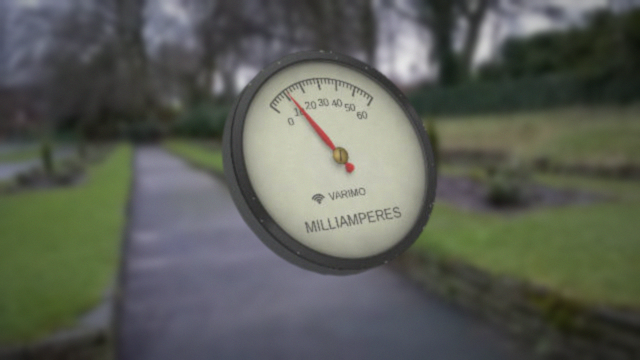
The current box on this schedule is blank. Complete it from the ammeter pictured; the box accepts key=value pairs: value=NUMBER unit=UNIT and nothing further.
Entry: value=10 unit=mA
